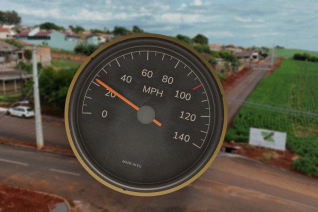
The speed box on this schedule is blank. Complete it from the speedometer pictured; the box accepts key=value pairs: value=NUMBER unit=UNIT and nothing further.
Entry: value=22.5 unit=mph
